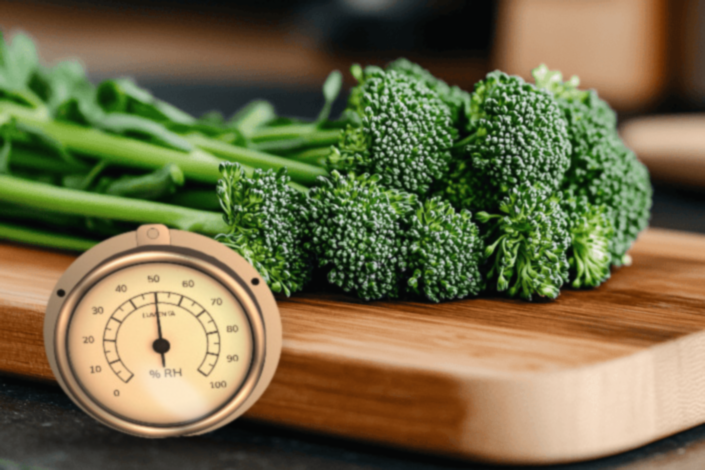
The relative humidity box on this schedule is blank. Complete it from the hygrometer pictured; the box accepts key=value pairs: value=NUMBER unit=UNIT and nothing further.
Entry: value=50 unit=%
